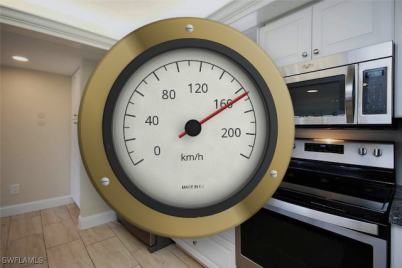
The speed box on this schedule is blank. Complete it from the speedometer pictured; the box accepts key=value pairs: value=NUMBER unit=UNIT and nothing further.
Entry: value=165 unit=km/h
